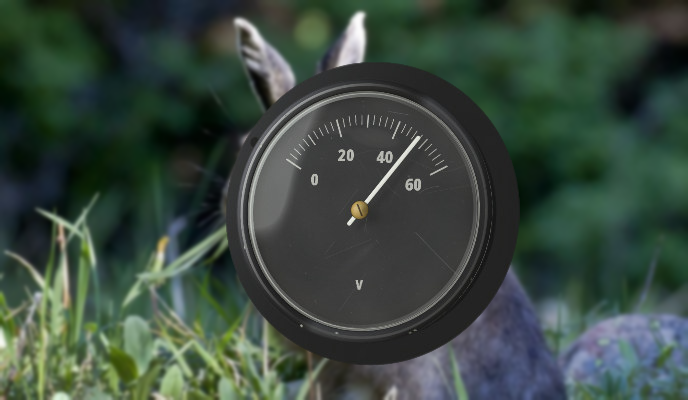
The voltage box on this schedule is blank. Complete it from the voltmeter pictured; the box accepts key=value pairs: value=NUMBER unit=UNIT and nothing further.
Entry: value=48 unit=V
